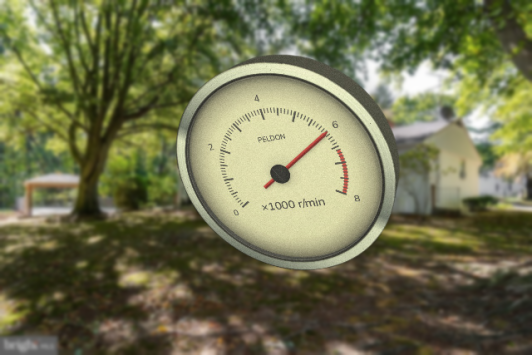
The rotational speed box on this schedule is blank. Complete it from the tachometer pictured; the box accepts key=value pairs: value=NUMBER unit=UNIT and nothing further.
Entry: value=6000 unit=rpm
